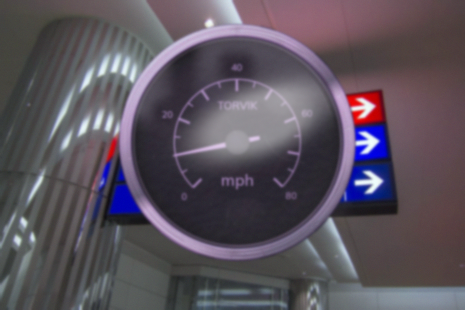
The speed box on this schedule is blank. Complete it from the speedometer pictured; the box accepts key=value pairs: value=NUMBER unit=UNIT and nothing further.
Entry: value=10 unit=mph
